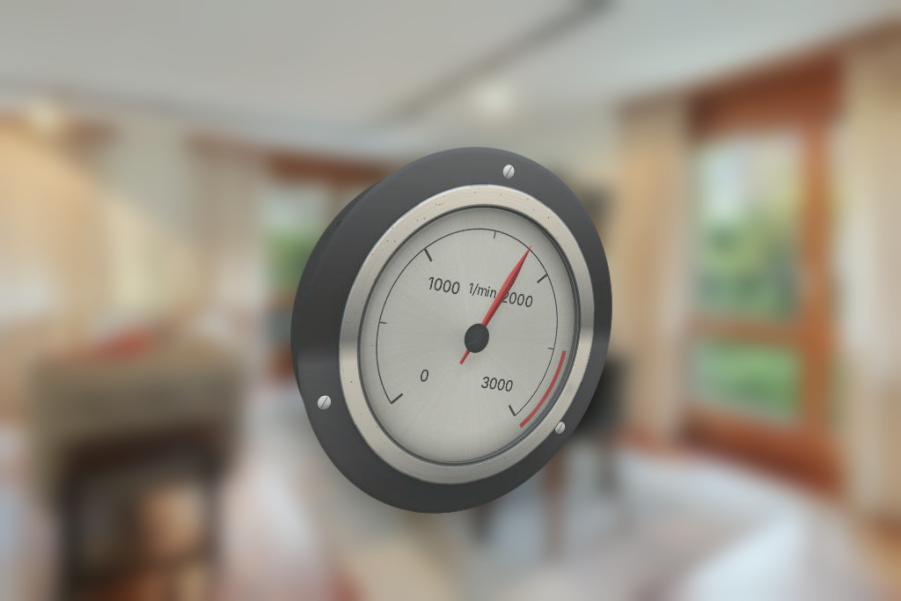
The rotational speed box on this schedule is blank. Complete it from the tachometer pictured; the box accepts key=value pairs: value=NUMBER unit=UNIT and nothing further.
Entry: value=1750 unit=rpm
